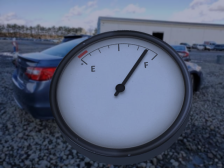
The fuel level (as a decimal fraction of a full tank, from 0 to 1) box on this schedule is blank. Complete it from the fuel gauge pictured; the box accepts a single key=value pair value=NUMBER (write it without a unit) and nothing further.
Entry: value=0.875
